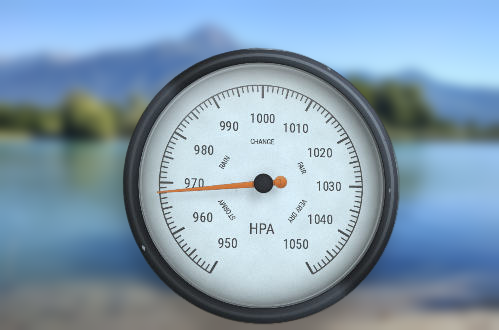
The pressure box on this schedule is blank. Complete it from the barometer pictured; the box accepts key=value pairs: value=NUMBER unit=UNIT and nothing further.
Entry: value=968 unit=hPa
